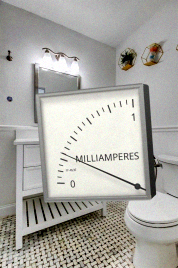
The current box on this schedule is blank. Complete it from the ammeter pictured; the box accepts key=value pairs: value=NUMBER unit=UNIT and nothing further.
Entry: value=0.25 unit=mA
